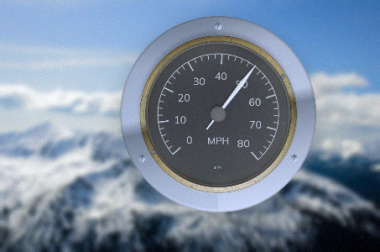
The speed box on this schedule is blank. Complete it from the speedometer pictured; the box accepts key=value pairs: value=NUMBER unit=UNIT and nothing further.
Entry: value=50 unit=mph
